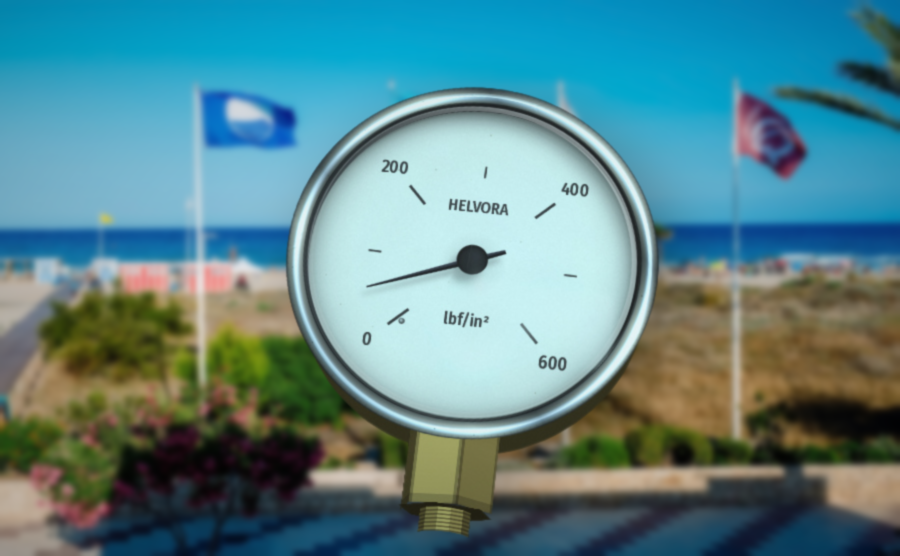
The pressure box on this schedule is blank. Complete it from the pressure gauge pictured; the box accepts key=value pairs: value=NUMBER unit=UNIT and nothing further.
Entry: value=50 unit=psi
